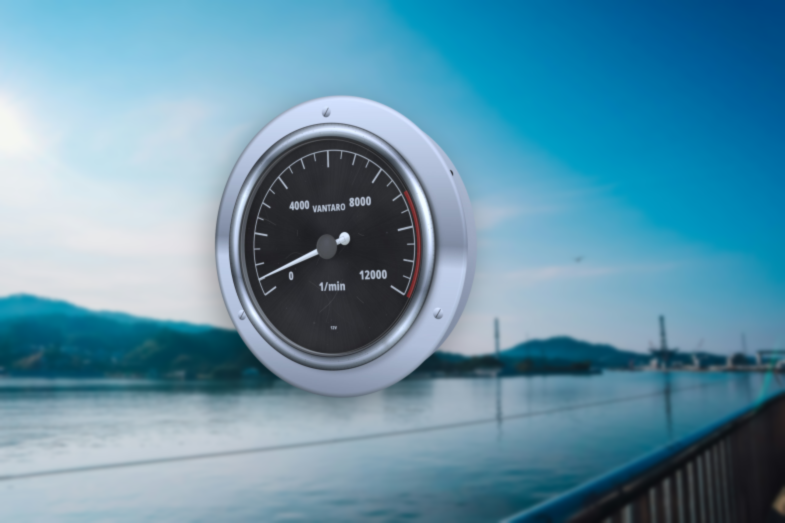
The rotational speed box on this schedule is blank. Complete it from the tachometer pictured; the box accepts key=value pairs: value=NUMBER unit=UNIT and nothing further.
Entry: value=500 unit=rpm
